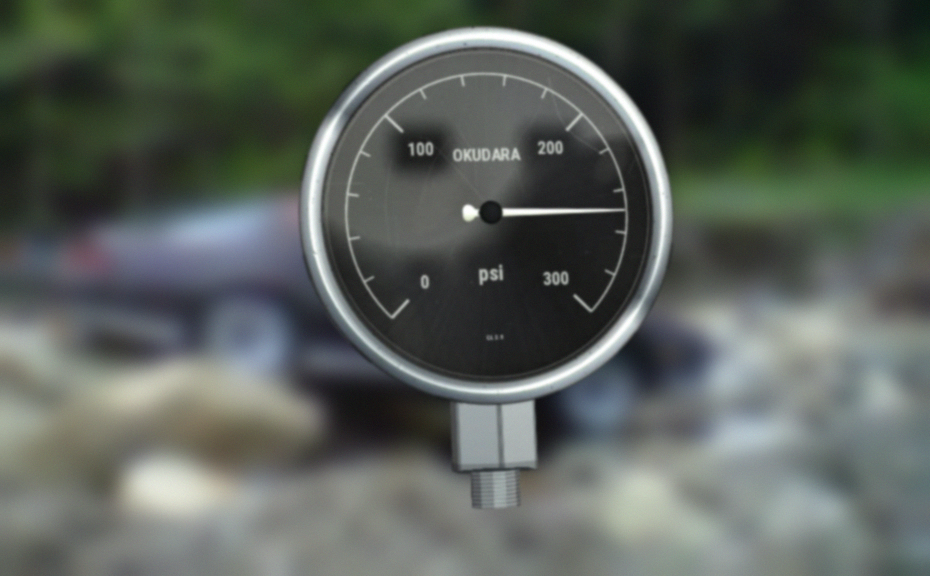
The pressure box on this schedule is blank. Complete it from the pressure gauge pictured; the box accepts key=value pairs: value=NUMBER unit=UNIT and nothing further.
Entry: value=250 unit=psi
